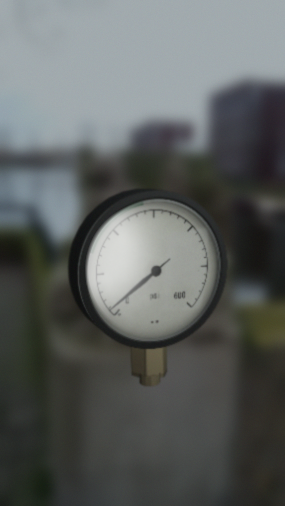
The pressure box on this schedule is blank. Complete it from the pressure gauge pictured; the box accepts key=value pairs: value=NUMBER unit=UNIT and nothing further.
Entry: value=20 unit=psi
